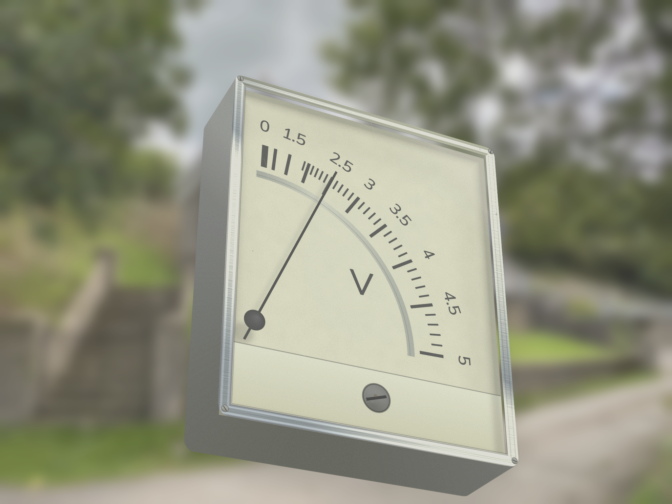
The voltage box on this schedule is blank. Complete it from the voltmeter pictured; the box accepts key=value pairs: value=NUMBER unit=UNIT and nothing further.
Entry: value=2.5 unit=V
